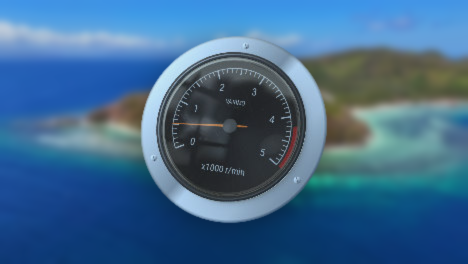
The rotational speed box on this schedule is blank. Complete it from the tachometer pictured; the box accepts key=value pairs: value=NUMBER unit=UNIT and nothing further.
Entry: value=500 unit=rpm
